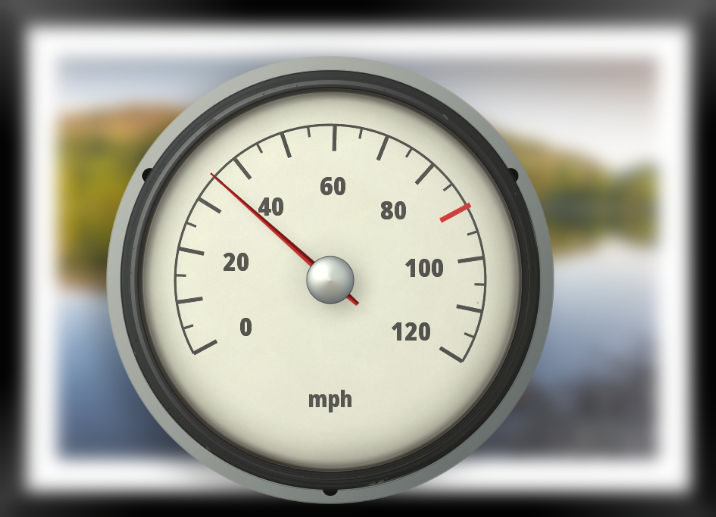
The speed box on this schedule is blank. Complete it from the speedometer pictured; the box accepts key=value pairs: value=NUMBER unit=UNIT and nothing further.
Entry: value=35 unit=mph
